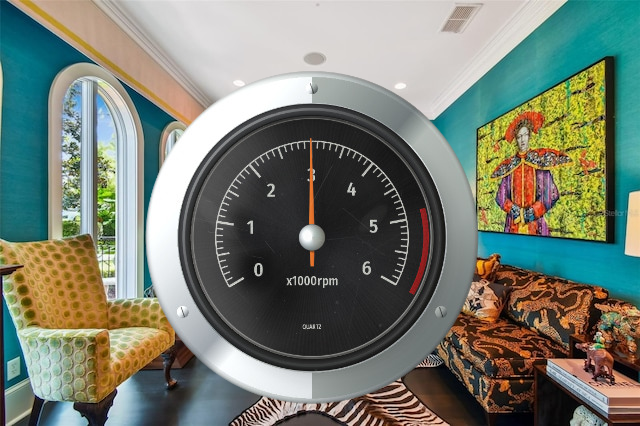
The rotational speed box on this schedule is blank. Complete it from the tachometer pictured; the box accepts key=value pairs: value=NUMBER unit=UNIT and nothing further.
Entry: value=3000 unit=rpm
